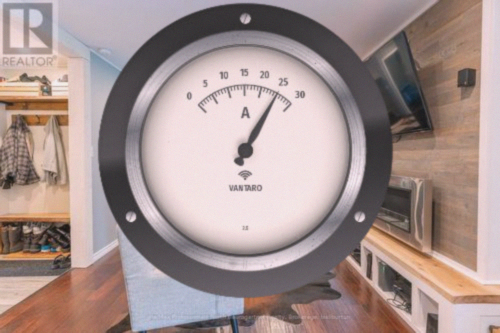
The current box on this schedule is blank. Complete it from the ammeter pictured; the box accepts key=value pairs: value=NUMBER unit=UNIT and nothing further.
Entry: value=25 unit=A
